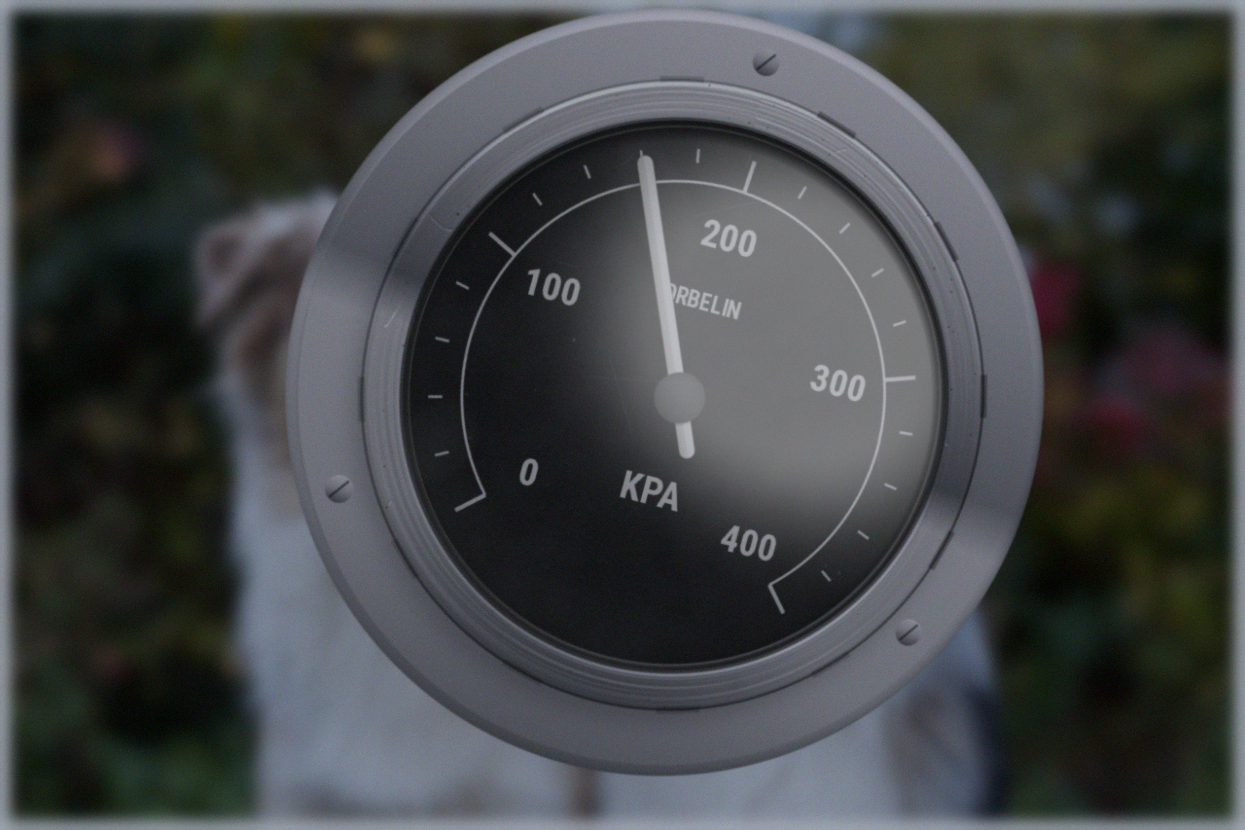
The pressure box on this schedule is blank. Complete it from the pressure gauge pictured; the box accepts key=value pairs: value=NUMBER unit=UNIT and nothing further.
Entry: value=160 unit=kPa
